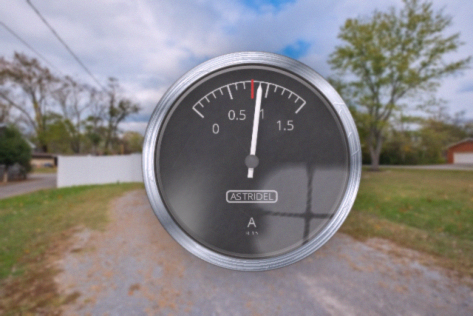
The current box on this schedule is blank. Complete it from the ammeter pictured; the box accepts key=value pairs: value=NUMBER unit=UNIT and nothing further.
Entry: value=0.9 unit=A
